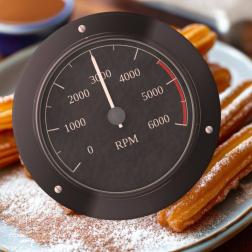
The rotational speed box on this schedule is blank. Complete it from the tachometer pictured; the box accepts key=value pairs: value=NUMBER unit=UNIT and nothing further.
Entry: value=3000 unit=rpm
